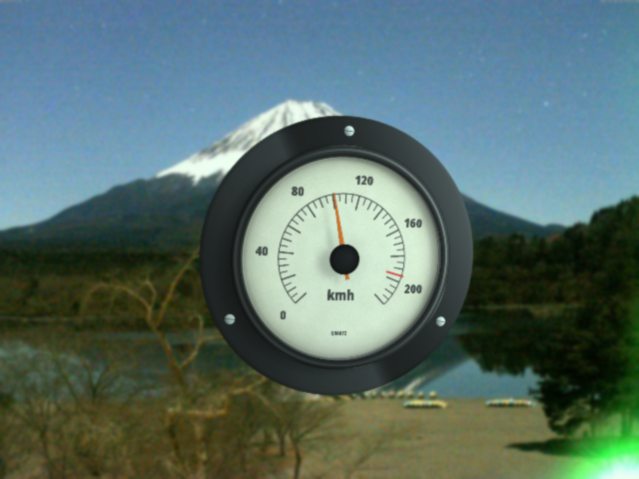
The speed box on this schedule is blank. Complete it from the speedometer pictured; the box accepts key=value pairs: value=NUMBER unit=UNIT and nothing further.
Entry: value=100 unit=km/h
